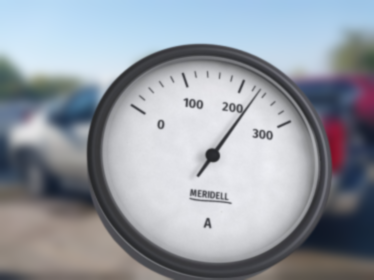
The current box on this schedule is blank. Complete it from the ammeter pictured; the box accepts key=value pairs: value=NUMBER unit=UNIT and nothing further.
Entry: value=230 unit=A
